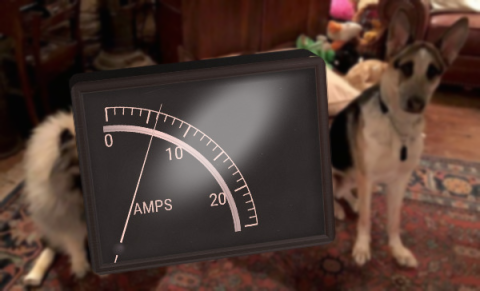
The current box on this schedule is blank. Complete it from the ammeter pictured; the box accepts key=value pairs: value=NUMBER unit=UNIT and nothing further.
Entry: value=6 unit=A
